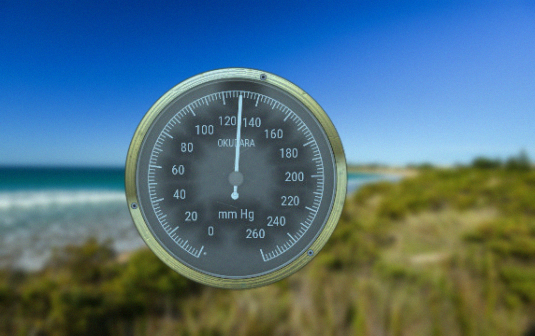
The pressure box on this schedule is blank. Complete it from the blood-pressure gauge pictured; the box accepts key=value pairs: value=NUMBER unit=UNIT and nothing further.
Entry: value=130 unit=mmHg
